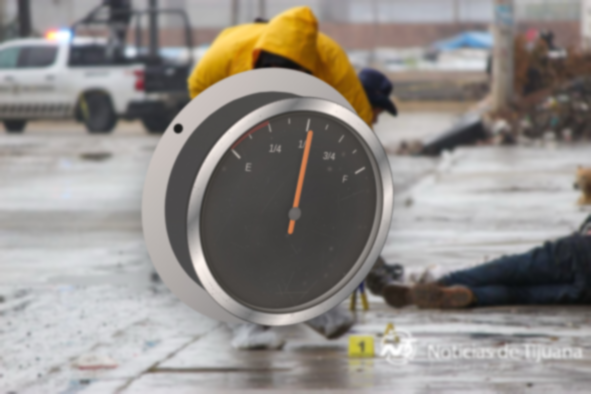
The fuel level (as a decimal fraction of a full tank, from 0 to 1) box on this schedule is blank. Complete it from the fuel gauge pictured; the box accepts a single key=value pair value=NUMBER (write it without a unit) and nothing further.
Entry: value=0.5
